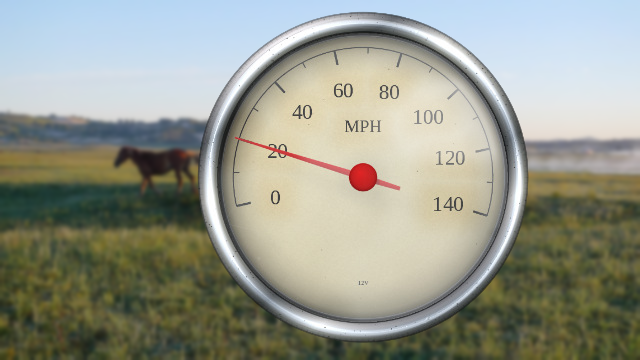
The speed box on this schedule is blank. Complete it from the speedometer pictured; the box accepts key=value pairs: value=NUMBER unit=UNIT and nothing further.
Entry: value=20 unit=mph
